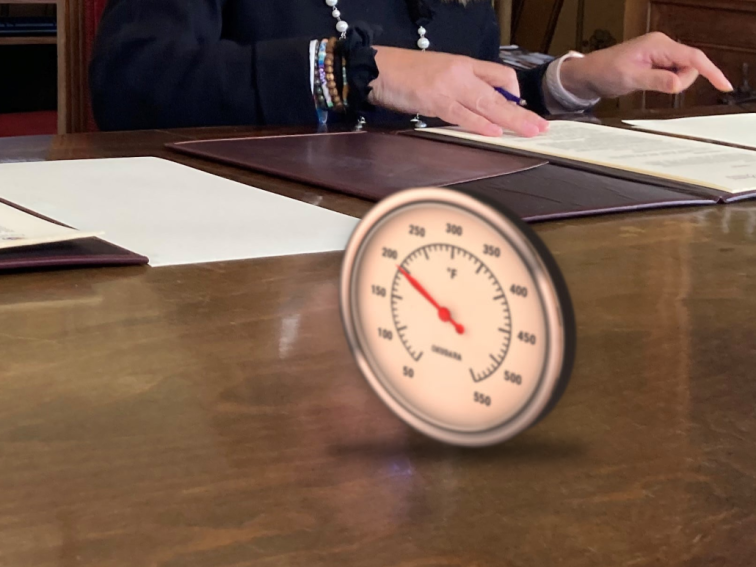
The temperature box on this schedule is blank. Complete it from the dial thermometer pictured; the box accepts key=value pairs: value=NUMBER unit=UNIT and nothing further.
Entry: value=200 unit=°F
